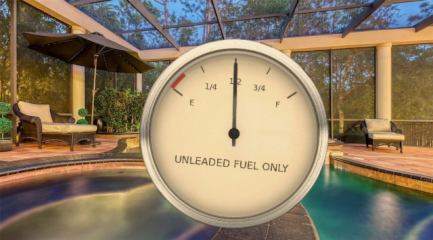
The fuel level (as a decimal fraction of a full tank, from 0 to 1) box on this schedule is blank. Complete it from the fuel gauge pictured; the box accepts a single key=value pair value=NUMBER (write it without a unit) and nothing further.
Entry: value=0.5
